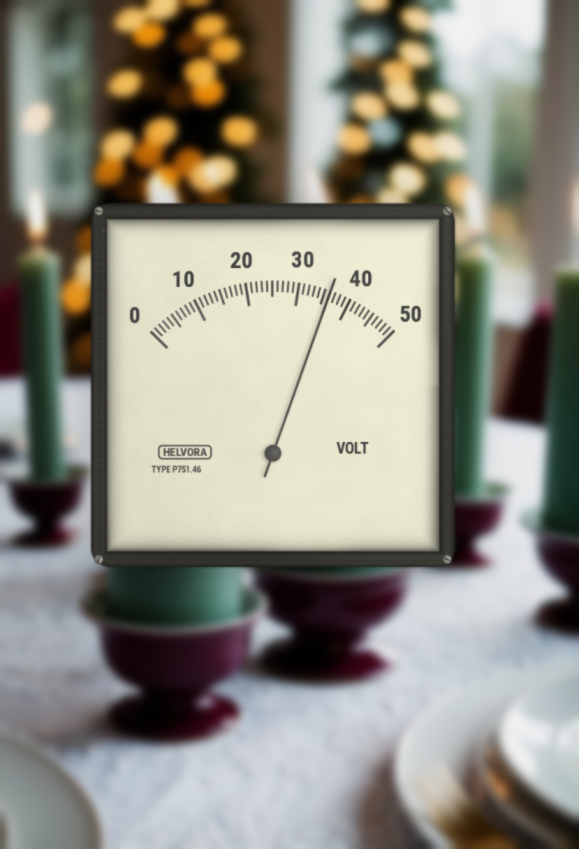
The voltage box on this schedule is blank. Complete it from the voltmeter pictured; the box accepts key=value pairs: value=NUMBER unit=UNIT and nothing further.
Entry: value=36 unit=V
